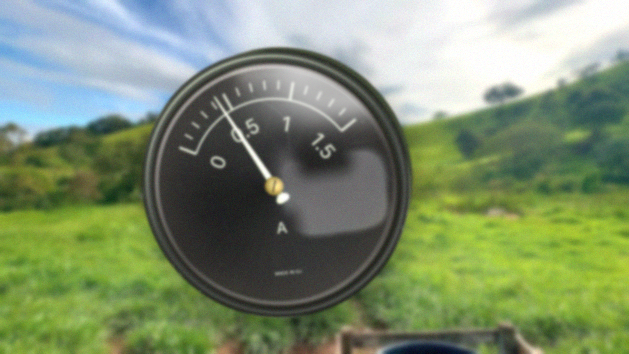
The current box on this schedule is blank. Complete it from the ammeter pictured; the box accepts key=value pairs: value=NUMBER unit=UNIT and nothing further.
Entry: value=0.45 unit=A
